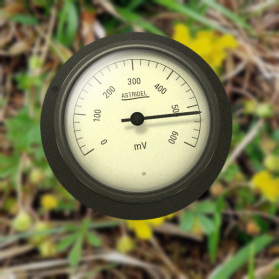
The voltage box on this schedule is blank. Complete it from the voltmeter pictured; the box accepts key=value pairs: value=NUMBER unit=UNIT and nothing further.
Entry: value=520 unit=mV
